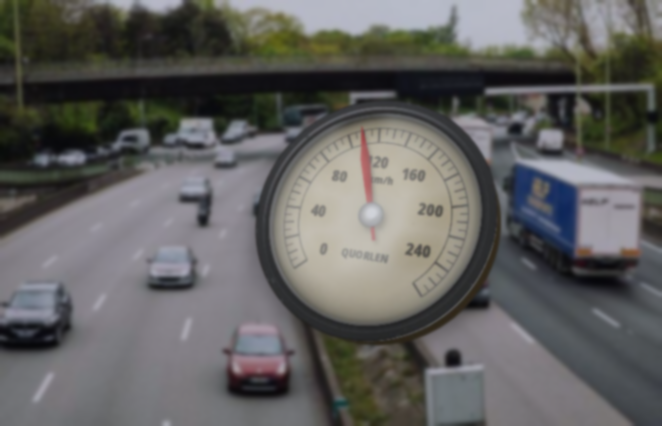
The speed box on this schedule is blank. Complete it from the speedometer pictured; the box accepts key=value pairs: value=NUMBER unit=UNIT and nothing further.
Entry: value=110 unit=km/h
